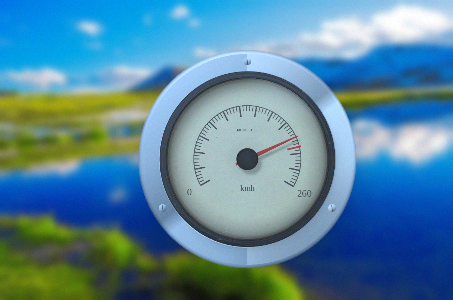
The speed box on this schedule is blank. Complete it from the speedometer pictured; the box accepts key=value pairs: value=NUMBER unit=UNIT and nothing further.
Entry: value=200 unit=km/h
